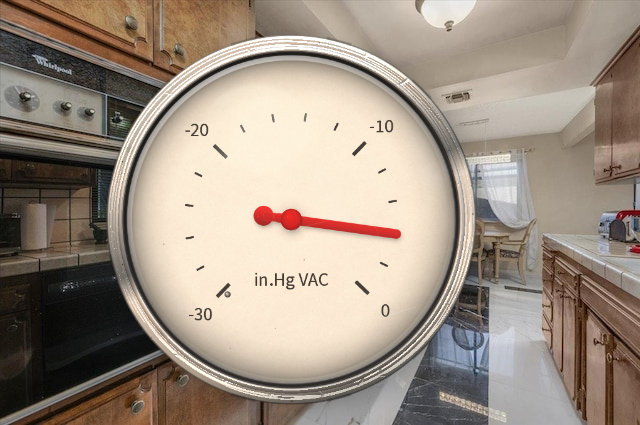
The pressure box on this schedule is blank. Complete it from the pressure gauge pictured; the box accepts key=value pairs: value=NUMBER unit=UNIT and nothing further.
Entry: value=-4 unit=inHg
